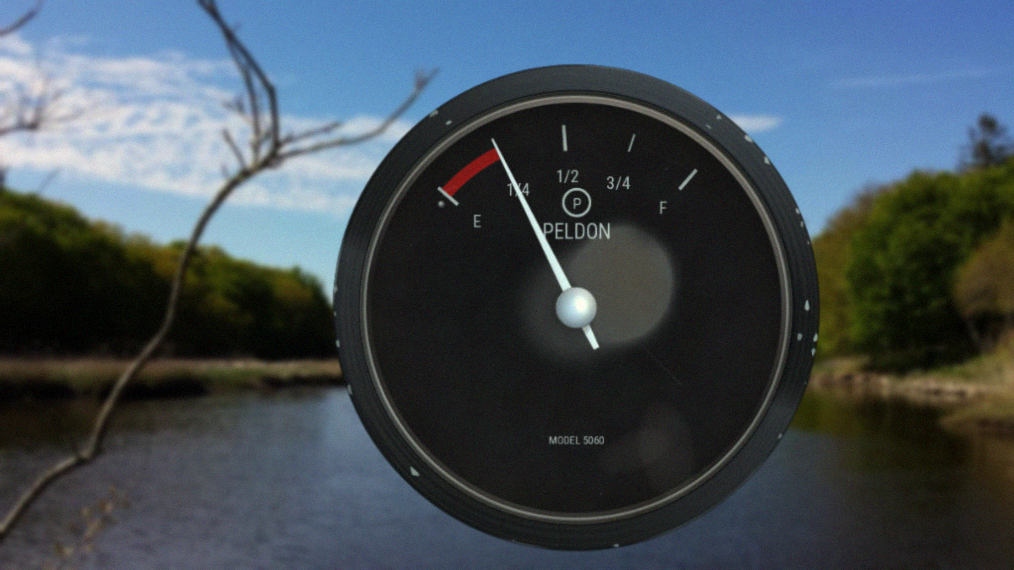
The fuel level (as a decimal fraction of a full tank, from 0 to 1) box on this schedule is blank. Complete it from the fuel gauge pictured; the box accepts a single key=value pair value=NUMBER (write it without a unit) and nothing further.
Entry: value=0.25
